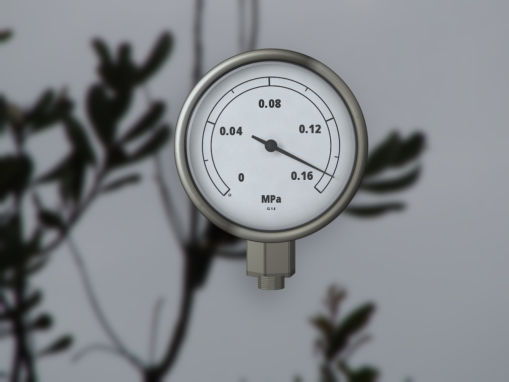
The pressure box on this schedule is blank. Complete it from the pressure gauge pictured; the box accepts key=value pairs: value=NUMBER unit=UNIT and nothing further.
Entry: value=0.15 unit=MPa
